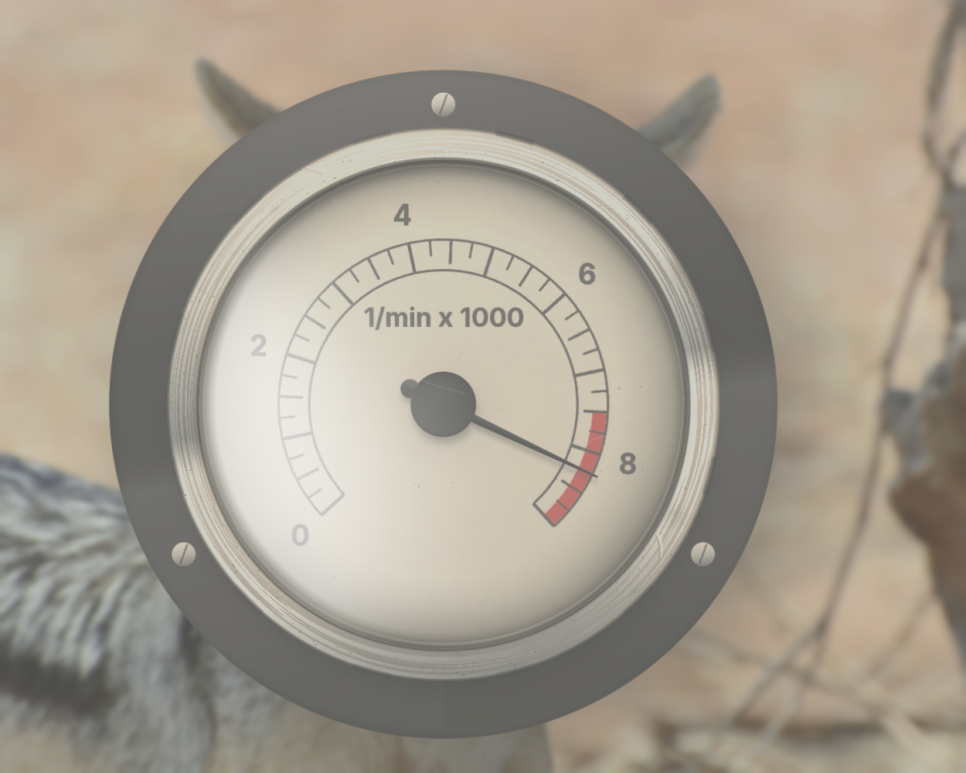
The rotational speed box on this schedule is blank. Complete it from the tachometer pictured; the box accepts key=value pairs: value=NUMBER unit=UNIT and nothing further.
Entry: value=8250 unit=rpm
